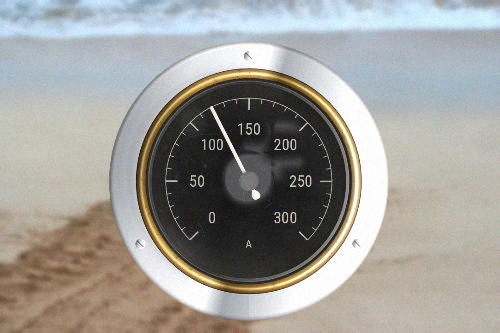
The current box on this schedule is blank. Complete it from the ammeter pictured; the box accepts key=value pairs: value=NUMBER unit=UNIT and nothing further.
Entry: value=120 unit=A
